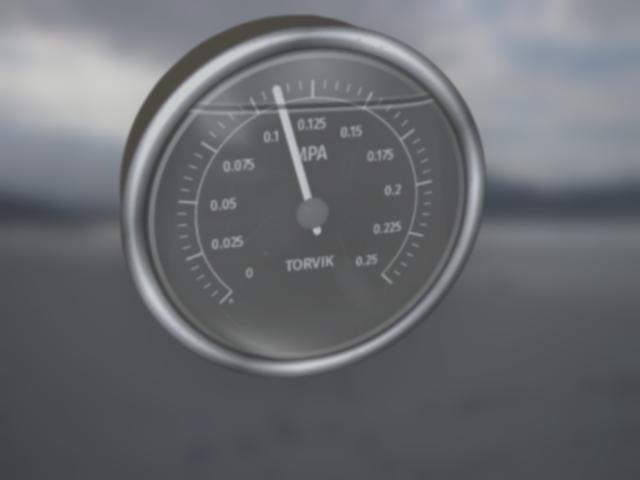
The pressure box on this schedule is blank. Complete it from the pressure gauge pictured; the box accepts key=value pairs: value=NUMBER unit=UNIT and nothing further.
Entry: value=0.11 unit=MPa
